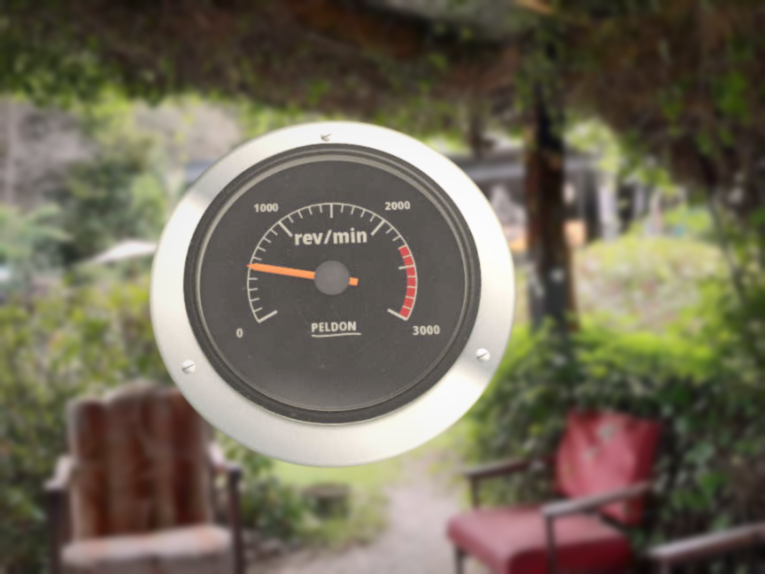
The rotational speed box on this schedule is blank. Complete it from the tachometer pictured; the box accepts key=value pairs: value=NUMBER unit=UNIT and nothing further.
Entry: value=500 unit=rpm
